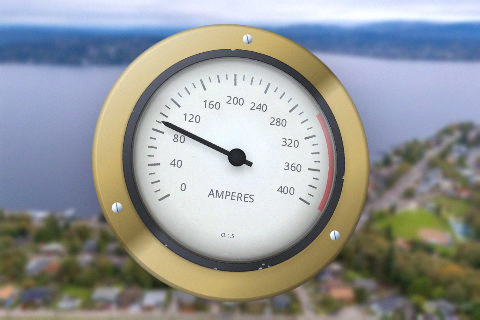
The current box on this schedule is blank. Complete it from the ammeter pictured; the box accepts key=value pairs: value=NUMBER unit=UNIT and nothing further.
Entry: value=90 unit=A
